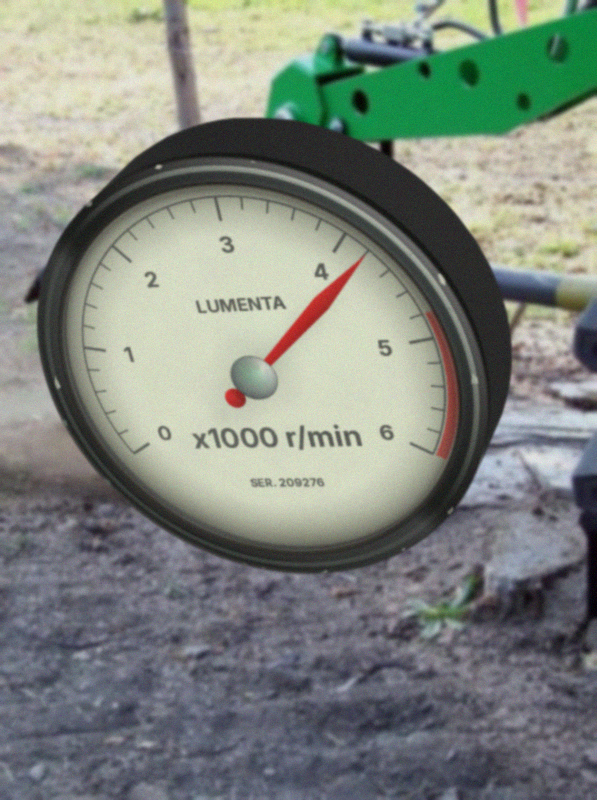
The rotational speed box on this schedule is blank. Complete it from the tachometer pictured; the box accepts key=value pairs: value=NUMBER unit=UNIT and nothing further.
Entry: value=4200 unit=rpm
